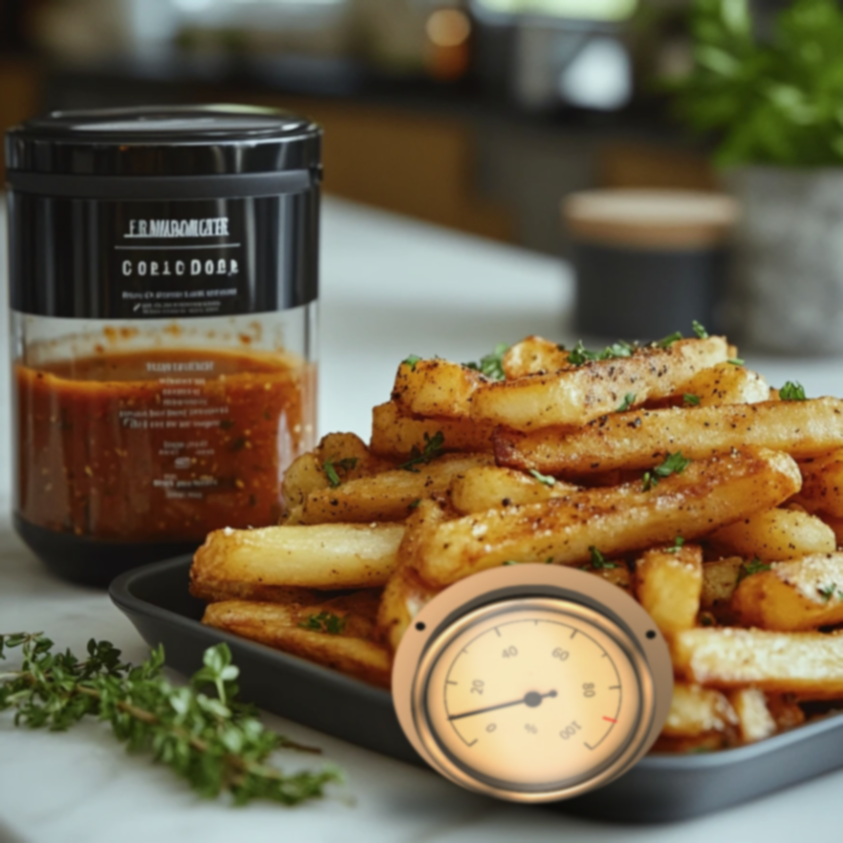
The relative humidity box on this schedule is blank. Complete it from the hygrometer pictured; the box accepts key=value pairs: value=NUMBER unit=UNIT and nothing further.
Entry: value=10 unit=%
